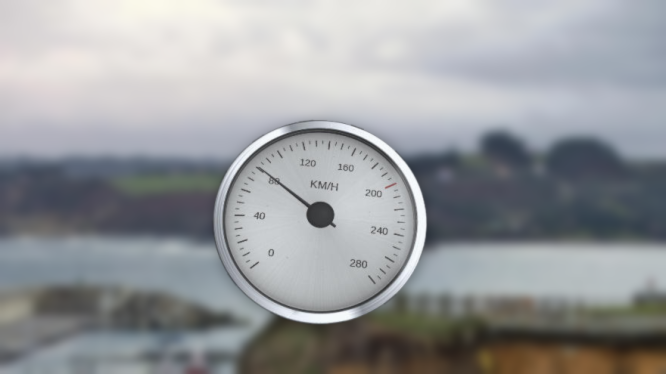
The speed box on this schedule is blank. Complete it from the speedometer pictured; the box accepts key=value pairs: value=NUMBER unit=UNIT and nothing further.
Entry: value=80 unit=km/h
